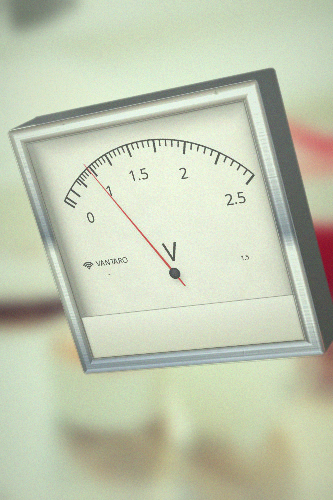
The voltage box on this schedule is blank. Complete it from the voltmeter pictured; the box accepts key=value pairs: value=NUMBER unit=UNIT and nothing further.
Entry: value=1 unit=V
